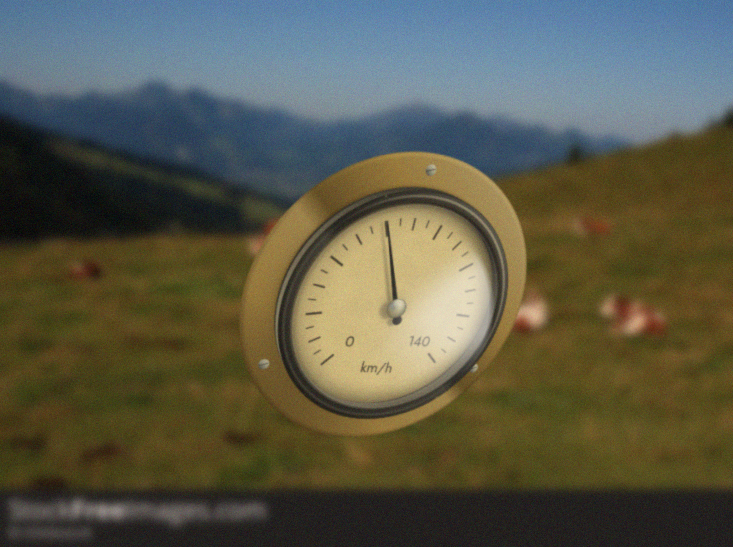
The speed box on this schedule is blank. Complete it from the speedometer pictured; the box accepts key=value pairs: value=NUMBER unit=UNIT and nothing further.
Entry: value=60 unit=km/h
